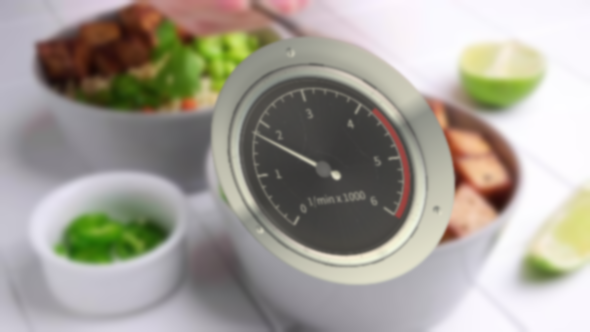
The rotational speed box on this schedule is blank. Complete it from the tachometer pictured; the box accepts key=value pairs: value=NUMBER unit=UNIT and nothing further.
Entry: value=1800 unit=rpm
